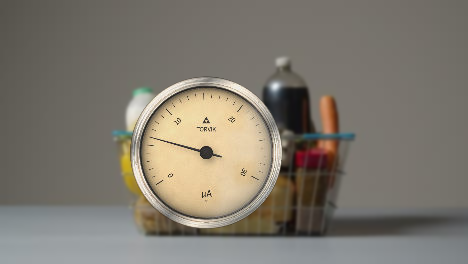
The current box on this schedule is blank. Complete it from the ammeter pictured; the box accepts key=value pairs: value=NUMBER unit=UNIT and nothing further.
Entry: value=6 unit=µA
